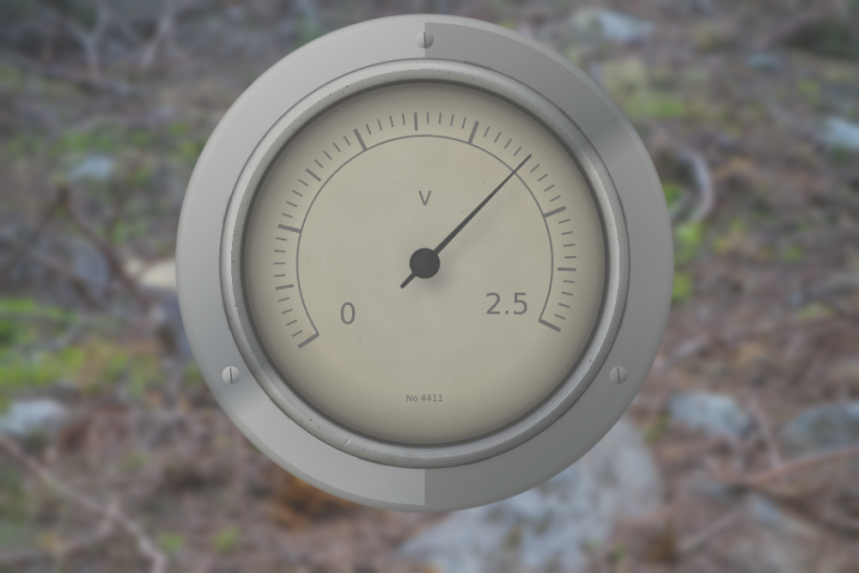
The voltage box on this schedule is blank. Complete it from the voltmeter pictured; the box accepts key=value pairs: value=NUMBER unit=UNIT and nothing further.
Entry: value=1.75 unit=V
